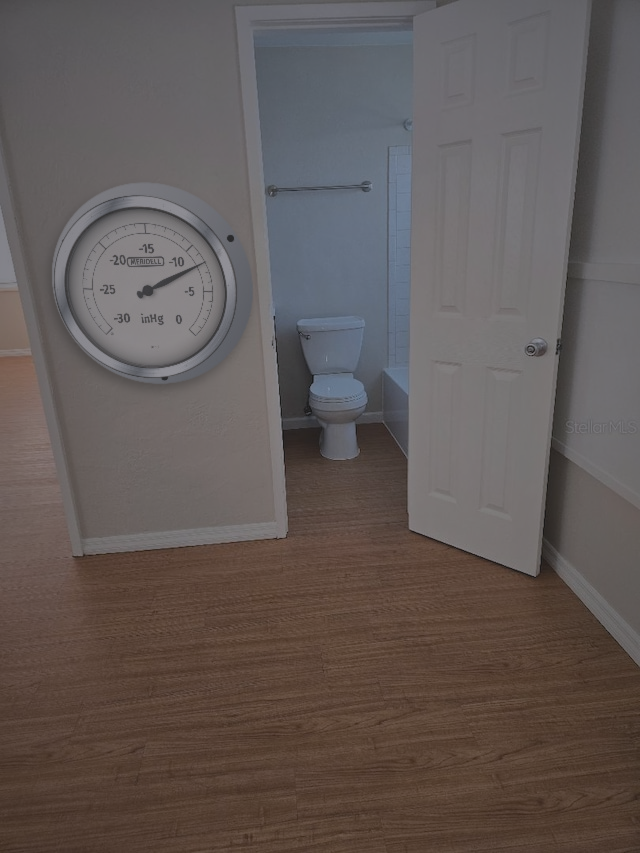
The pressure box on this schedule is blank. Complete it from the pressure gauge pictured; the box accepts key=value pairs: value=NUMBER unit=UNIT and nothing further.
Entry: value=-8 unit=inHg
